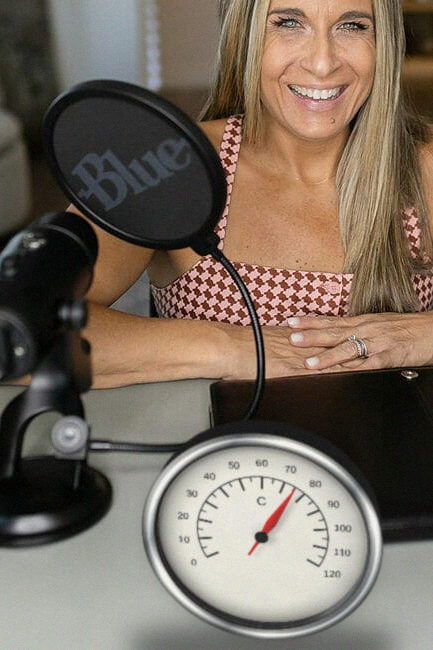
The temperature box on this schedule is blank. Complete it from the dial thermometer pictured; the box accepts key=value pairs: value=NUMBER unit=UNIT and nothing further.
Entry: value=75 unit=°C
